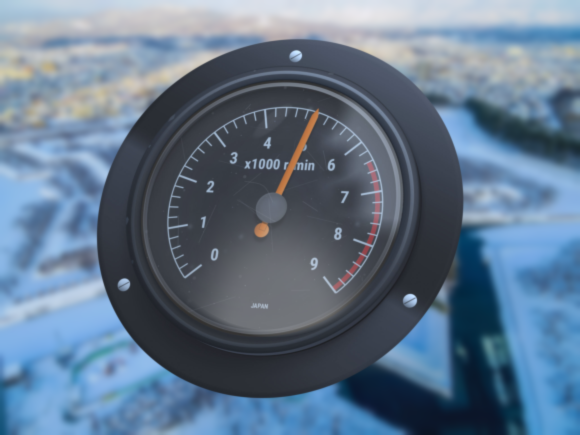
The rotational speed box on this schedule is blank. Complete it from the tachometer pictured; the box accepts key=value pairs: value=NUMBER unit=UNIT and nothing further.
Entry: value=5000 unit=rpm
